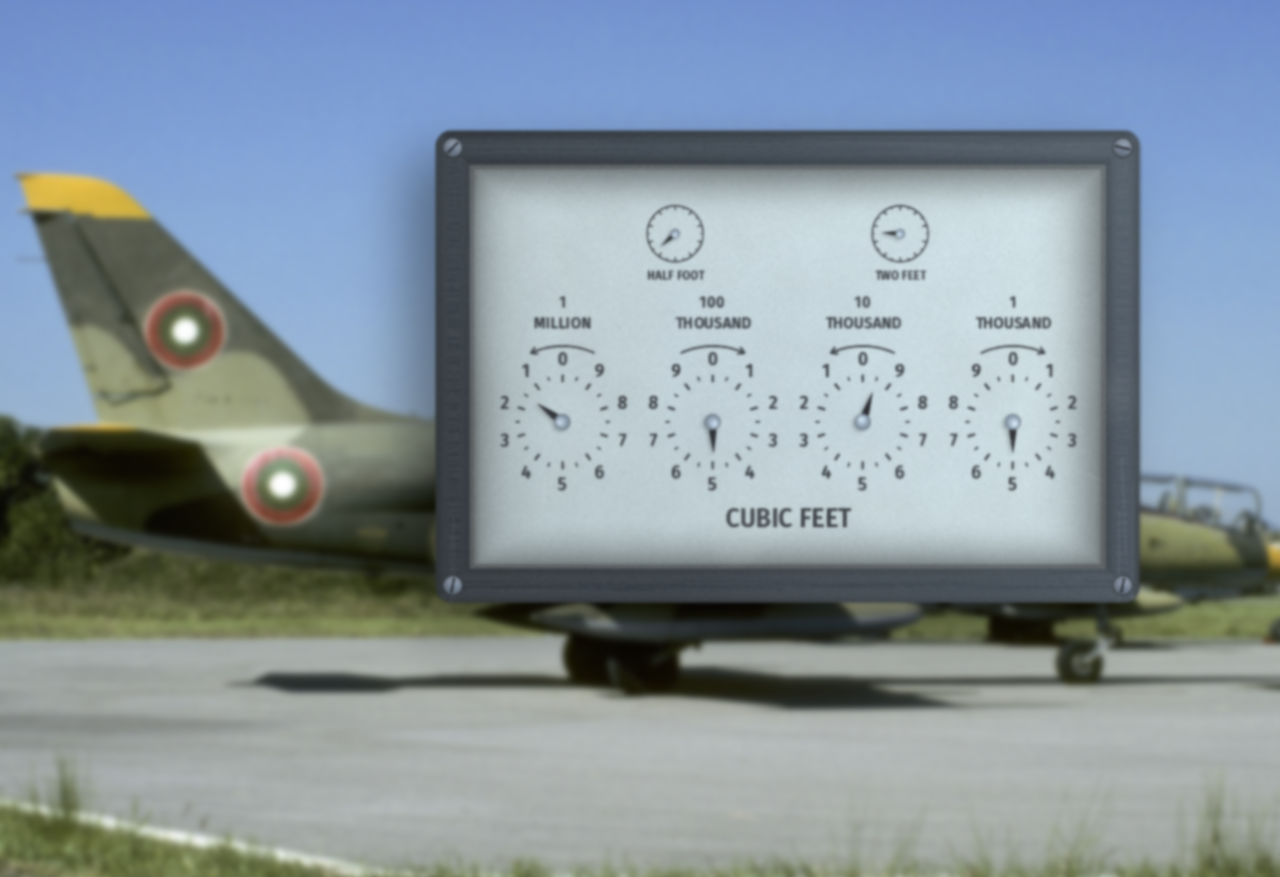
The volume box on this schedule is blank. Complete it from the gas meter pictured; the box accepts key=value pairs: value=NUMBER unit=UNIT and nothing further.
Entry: value=149500 unit=ft³
